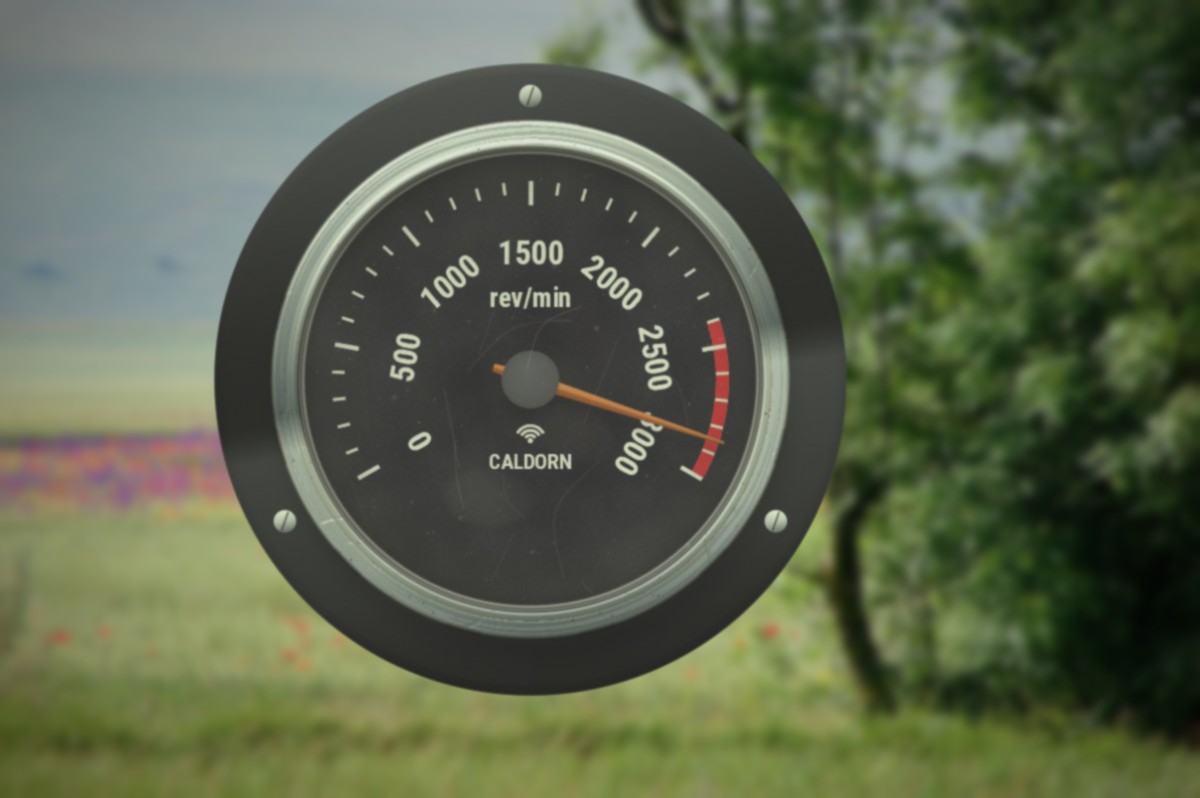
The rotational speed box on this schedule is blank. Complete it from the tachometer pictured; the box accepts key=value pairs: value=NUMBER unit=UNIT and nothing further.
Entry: value=2850 unit=rpm
